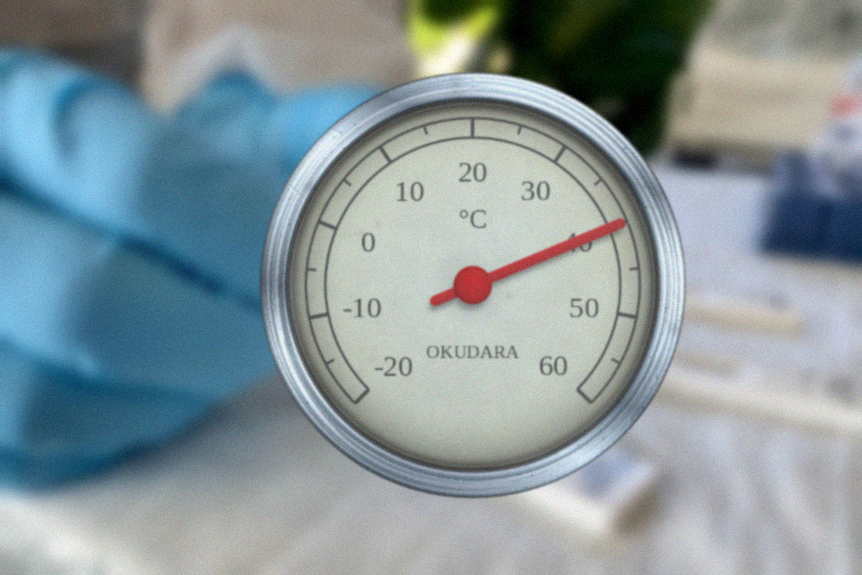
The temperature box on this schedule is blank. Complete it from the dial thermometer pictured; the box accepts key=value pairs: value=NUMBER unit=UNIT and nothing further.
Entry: value=40 unit=°C
